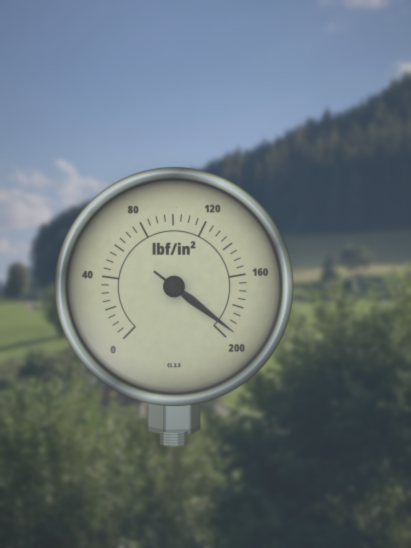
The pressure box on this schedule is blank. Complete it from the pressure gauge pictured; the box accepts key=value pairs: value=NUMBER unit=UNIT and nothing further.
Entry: value=195 unit=psi
